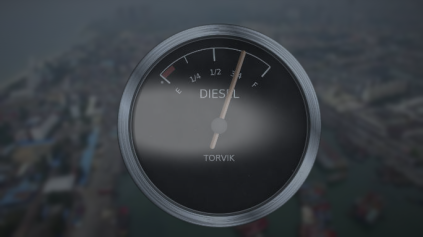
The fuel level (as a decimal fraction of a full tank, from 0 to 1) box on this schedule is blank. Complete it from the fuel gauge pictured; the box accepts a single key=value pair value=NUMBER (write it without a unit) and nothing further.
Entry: value=0.75
